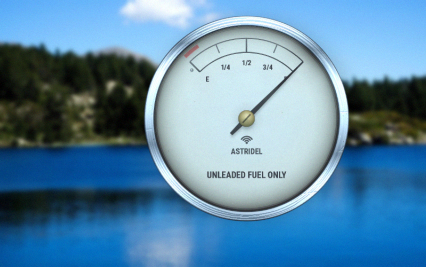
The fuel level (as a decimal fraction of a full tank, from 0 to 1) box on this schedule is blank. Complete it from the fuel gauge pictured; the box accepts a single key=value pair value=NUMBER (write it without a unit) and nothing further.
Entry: value=1
